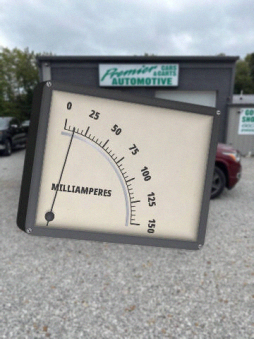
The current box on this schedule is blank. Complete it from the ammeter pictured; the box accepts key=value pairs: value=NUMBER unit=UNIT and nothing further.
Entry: value=10 unit=mA
